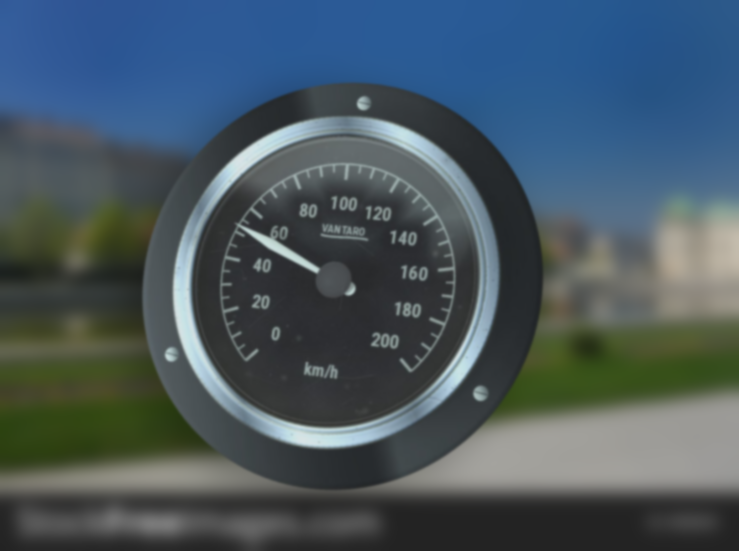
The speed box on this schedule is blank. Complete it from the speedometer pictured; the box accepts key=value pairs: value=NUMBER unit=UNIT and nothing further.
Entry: value=52.5 unit=km/h
